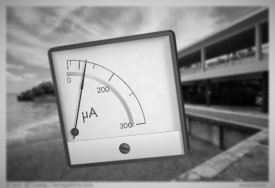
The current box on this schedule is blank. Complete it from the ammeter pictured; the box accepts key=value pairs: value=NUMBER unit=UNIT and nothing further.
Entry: value=125 unit=µA
